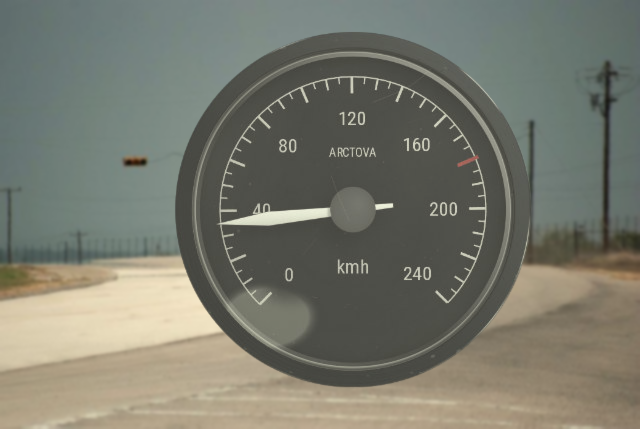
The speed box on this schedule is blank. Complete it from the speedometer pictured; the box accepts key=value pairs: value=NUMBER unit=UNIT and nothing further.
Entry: value=35 unit=km/h
